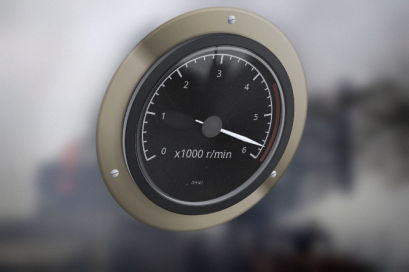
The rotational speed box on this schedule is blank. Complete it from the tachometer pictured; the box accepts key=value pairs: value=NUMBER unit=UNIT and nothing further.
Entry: value=5700 unit=rpm
